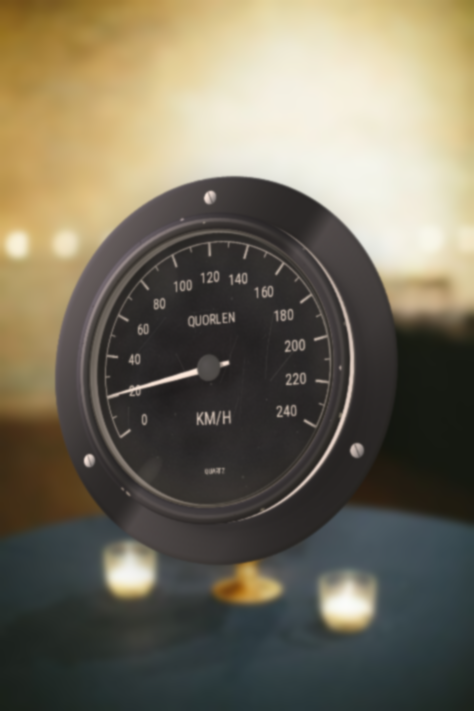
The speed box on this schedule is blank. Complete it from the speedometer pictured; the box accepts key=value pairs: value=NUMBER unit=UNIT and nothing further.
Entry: value=20 unit=km/h
